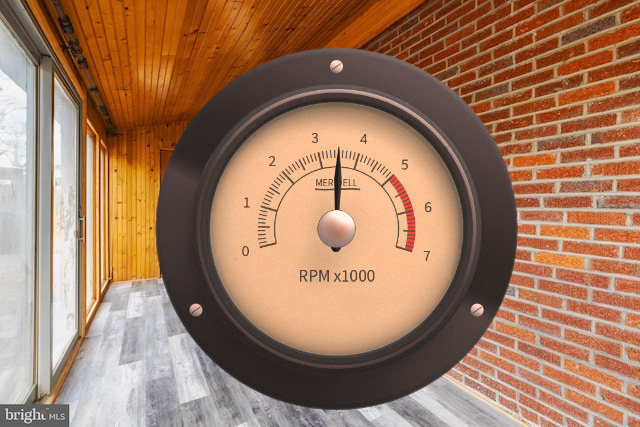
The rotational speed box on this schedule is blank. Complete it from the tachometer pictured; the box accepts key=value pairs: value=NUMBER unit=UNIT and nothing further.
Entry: value=3500 unit=rpm
